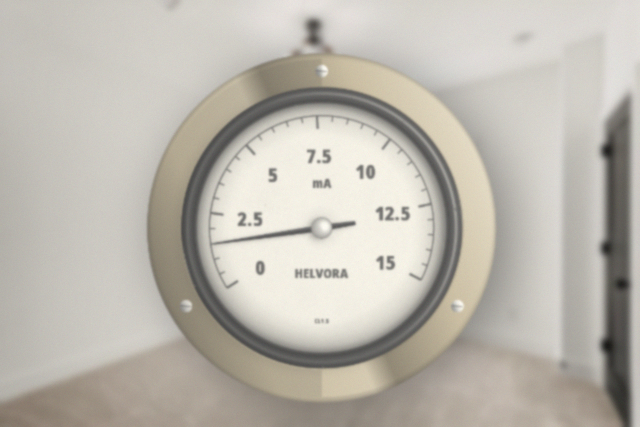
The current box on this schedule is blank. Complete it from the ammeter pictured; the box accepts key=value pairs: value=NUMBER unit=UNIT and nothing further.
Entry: value=1.5 unit=mA
